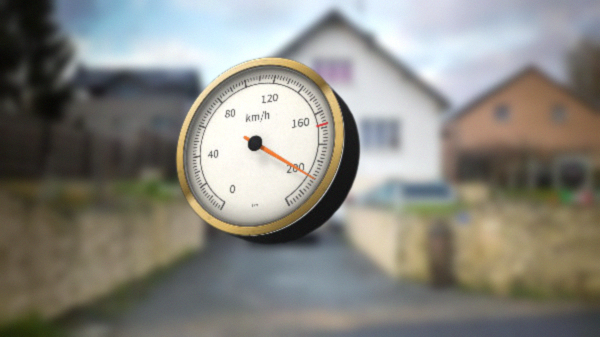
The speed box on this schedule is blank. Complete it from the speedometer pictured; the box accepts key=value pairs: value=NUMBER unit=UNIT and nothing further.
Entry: value=200 unit=km/h
